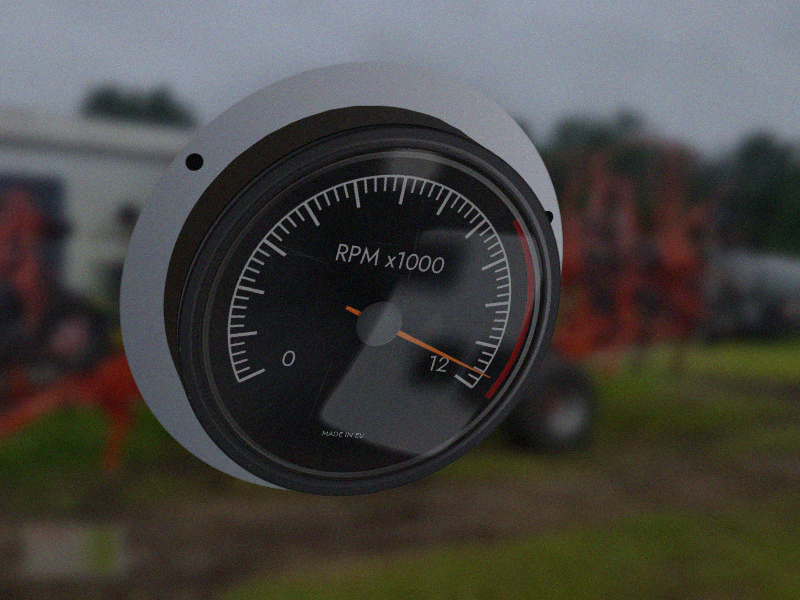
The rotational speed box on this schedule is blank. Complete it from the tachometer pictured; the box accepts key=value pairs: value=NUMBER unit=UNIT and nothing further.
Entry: value=11600 unit=rpm
